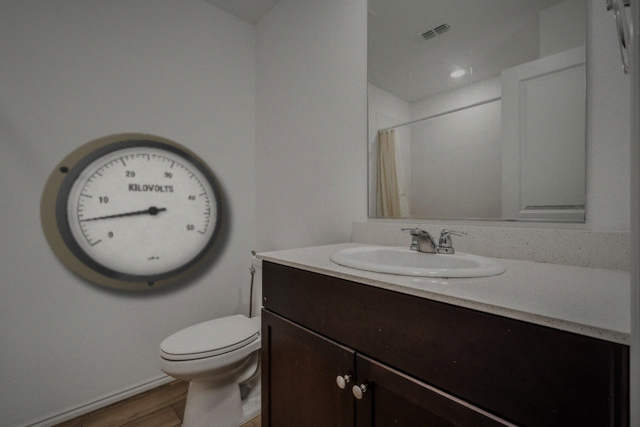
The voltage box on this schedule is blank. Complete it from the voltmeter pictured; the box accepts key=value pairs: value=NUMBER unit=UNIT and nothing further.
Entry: value=5 unit=kV
